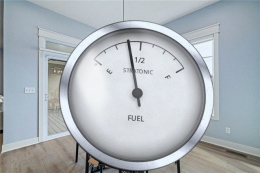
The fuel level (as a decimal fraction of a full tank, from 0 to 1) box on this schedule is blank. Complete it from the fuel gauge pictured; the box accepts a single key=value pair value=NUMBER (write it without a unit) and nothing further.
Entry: value=0.375
